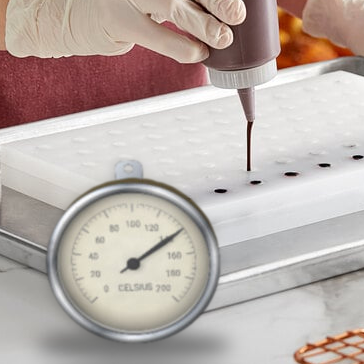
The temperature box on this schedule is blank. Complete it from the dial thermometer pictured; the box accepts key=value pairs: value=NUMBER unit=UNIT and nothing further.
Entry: value=140 unit=°C
